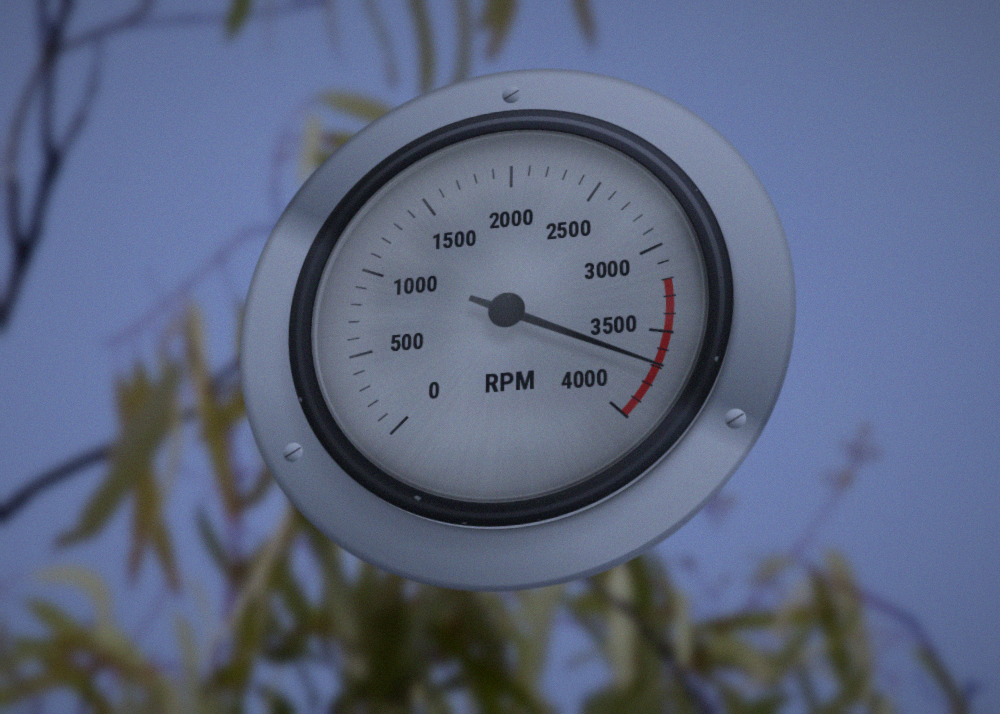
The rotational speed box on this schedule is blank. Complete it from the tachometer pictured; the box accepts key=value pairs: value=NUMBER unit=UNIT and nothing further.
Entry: value=3700 unit=rpm
